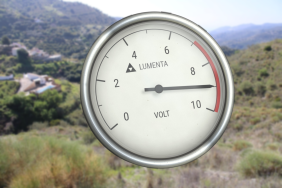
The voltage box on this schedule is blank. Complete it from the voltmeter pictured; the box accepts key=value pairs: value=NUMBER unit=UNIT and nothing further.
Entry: value=9 unit=V
